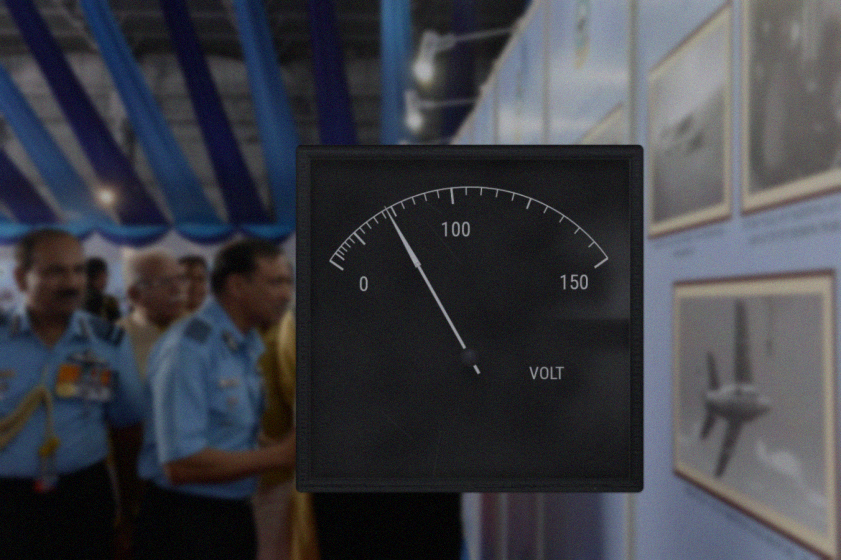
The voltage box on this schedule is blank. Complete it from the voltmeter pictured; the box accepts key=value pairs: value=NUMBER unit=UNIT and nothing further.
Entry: value=72.5 unit=V
